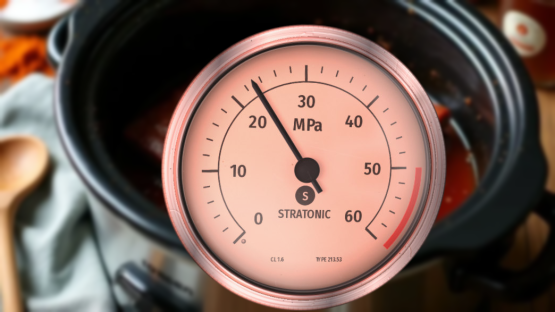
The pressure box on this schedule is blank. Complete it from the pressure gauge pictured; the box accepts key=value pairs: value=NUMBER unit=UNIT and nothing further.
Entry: value=23 unit=MPa
